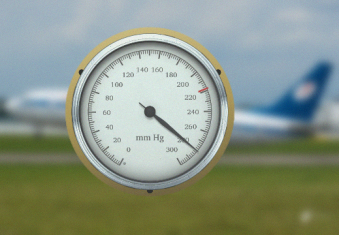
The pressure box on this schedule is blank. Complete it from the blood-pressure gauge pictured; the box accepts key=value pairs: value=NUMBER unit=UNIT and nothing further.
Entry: value=280 unit=mmHg
